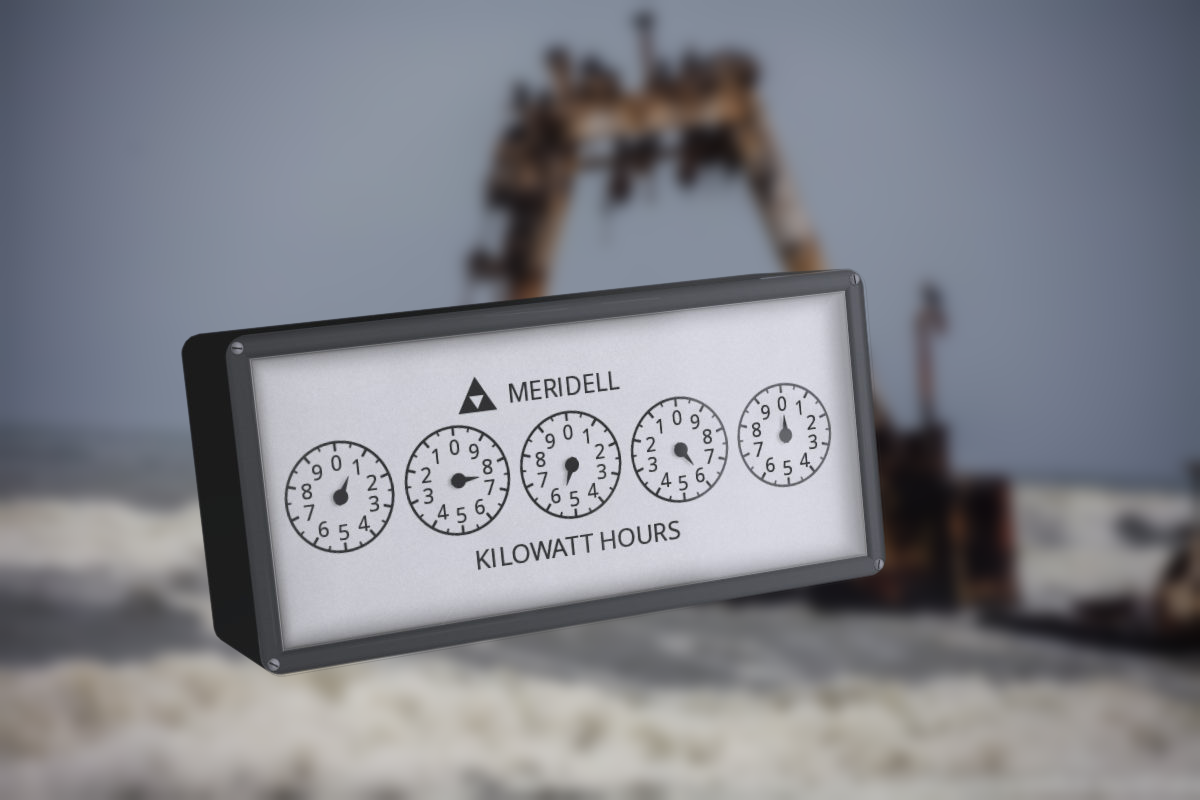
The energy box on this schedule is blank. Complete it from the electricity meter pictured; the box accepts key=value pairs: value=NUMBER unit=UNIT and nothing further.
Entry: value=7560 unit=kWh
